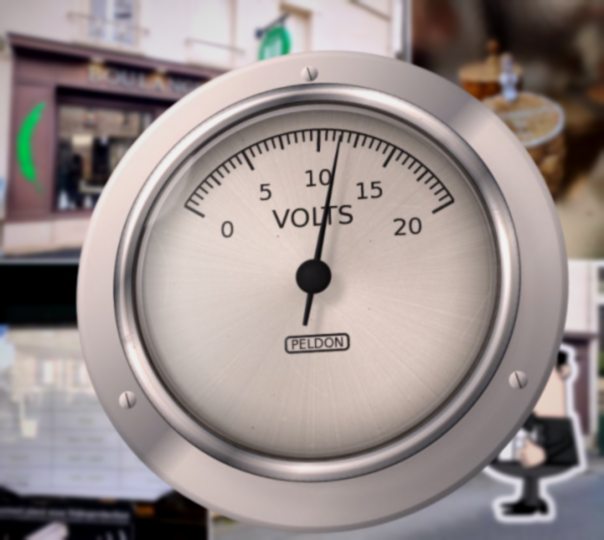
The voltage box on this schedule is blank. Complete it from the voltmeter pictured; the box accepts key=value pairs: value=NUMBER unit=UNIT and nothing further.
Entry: value=11.5 unit=V
